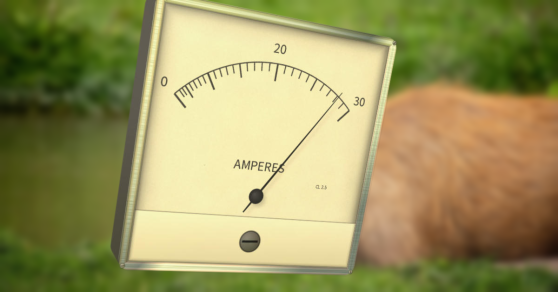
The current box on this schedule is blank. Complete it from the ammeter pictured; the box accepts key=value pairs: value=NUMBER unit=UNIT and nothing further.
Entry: value=28 unit=A
